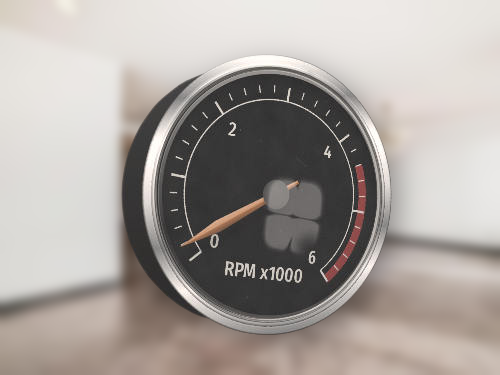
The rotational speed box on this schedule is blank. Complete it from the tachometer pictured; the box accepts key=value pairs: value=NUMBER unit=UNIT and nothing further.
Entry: value=200 unit=rpm
